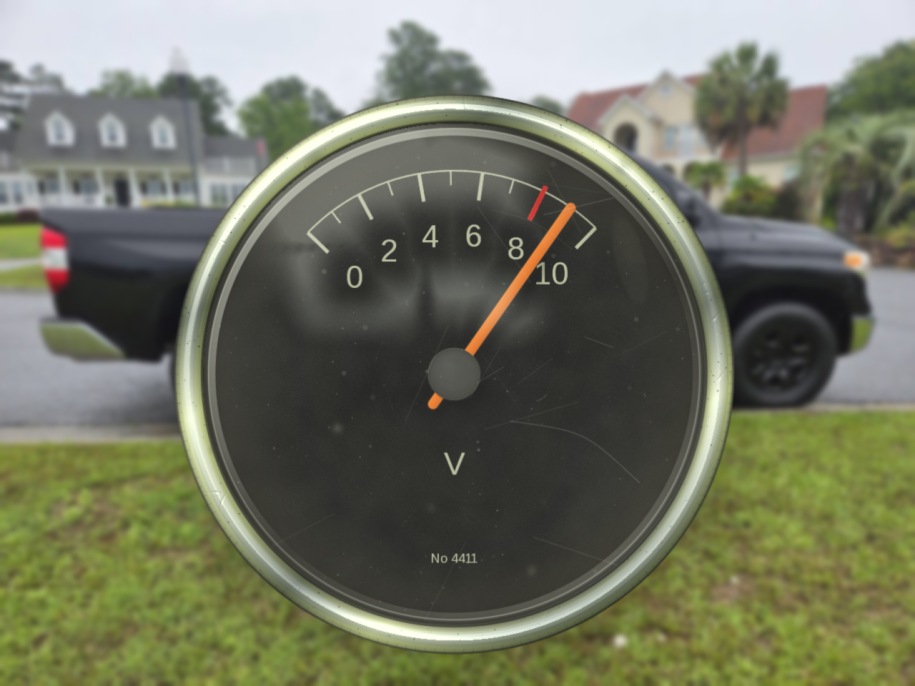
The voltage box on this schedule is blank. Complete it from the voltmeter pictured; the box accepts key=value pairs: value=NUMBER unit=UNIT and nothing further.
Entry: value=9 unit=V
